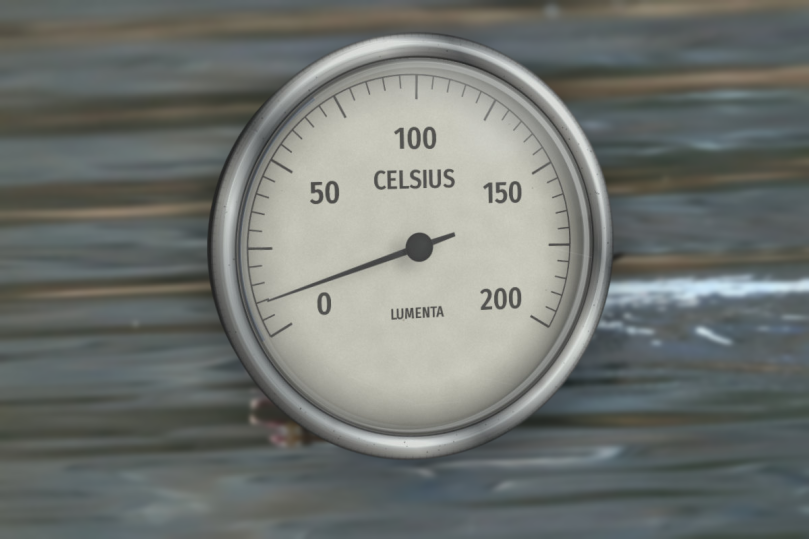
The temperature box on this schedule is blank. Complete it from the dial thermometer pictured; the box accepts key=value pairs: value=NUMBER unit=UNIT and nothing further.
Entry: value=10 unit=°C
